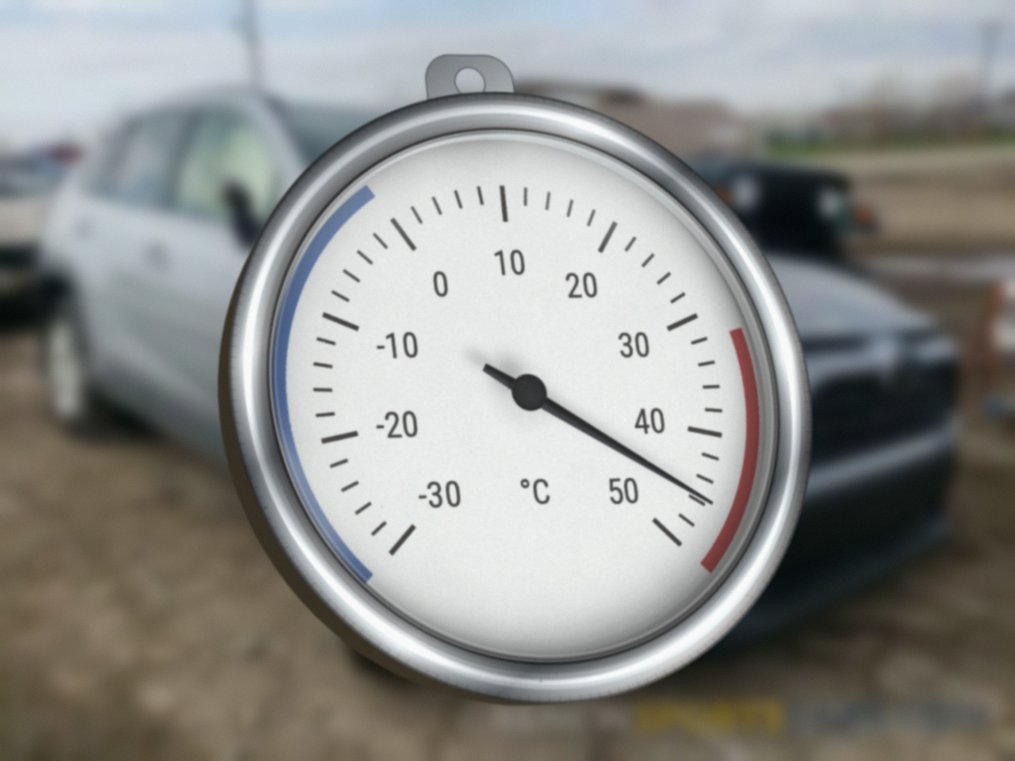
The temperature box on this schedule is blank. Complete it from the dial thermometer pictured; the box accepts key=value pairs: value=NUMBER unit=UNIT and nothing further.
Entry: value=46 unit=°C
